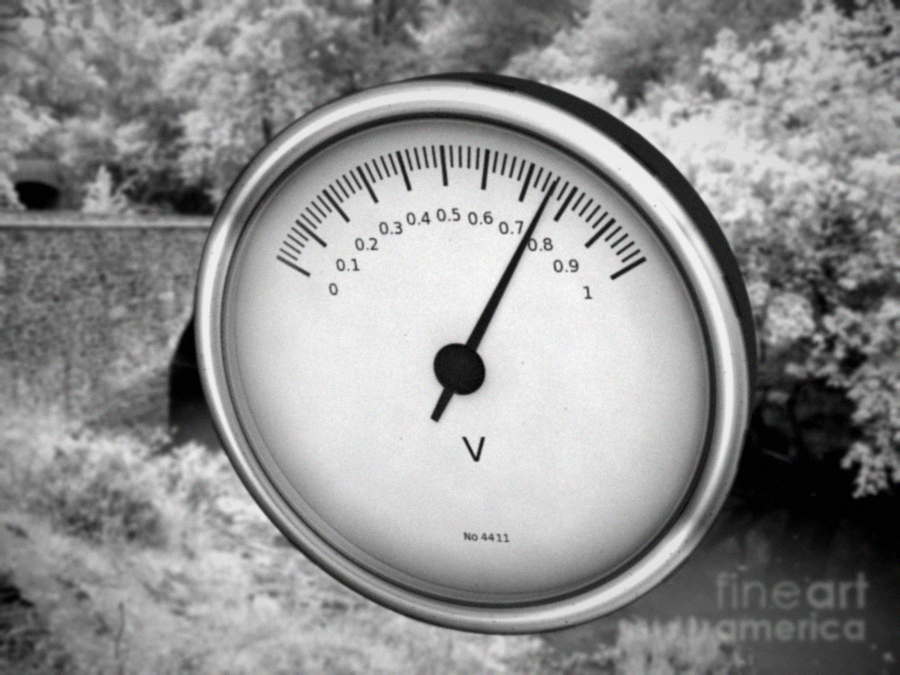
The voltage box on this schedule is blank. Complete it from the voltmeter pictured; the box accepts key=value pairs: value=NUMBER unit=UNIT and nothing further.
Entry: value=0.76 unit=V
